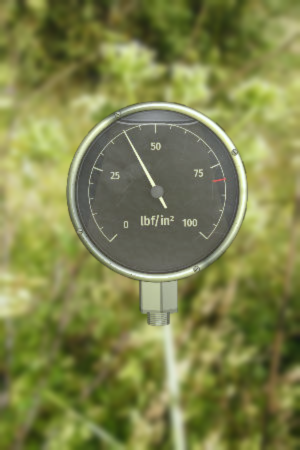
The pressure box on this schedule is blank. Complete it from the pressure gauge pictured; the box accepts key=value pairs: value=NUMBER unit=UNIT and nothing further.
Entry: value=40 unit=psi
